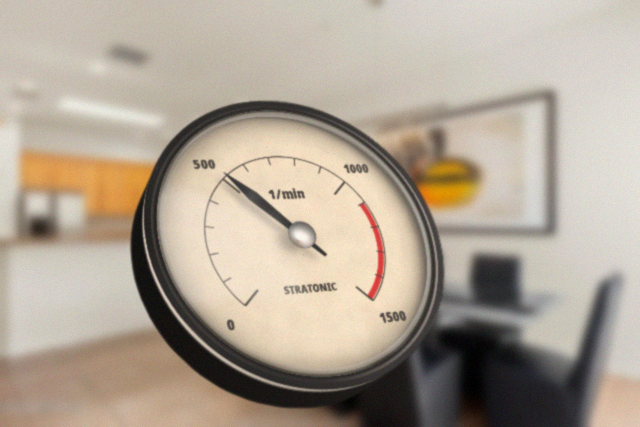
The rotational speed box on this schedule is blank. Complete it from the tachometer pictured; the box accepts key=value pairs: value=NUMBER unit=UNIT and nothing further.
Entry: value=500 unit=rpm
